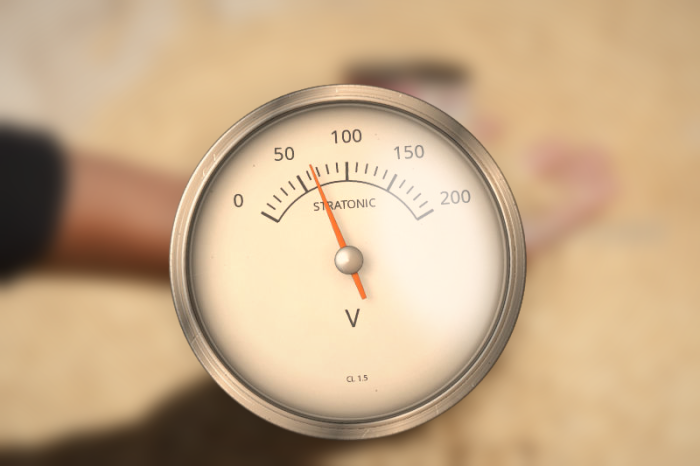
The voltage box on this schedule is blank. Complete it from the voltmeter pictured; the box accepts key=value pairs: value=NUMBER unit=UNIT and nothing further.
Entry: value=65 unit=V
